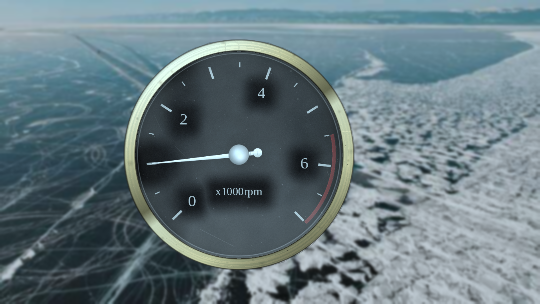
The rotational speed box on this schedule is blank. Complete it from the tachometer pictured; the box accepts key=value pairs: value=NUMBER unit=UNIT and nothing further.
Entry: value=1000 unit=rpm
